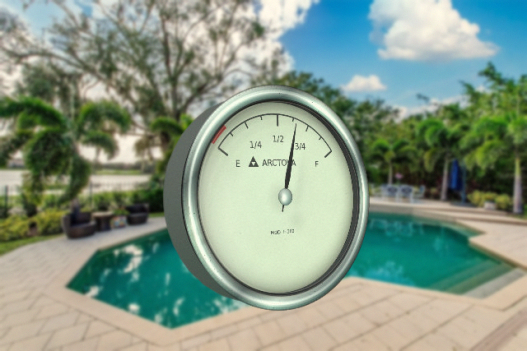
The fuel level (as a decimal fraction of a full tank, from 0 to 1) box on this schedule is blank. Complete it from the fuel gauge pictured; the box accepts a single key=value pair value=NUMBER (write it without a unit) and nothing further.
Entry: value=0.625
